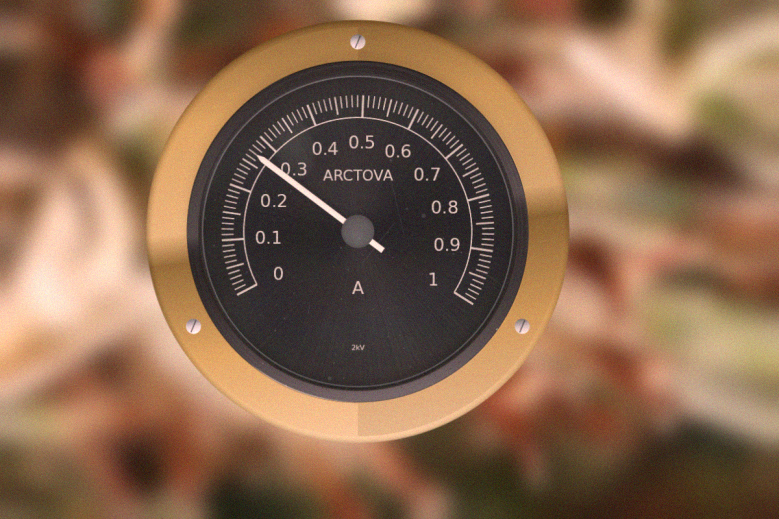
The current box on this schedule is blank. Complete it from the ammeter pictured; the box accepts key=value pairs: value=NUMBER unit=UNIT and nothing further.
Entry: value=0.27 unit=A
